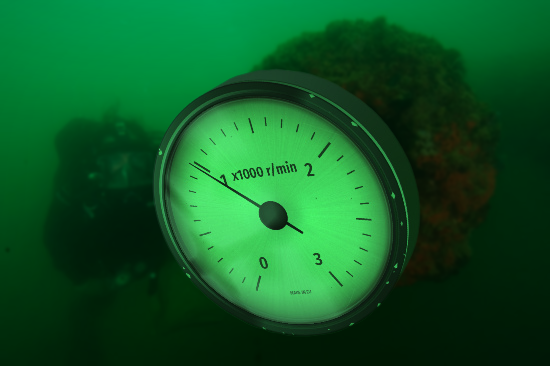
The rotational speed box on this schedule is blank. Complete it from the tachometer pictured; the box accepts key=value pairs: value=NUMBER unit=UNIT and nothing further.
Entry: value=1000 unit=rpm
